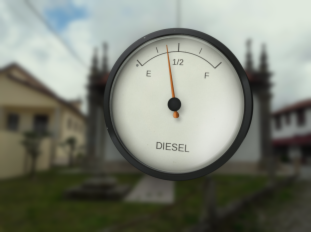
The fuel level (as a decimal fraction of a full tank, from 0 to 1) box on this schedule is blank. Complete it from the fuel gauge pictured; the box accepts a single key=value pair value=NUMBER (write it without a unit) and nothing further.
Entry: value=0.375
